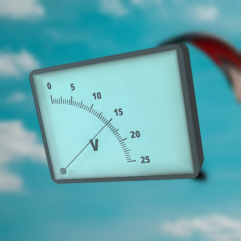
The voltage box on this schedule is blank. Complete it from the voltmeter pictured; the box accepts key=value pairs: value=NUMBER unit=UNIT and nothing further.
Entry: value=15 unit=V
